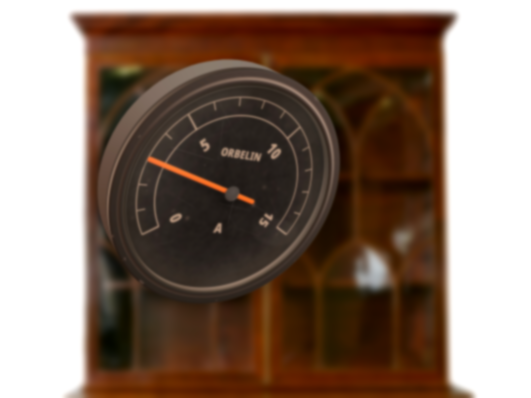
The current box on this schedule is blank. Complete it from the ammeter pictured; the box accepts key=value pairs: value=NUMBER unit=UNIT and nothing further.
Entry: value=3 unit=A
